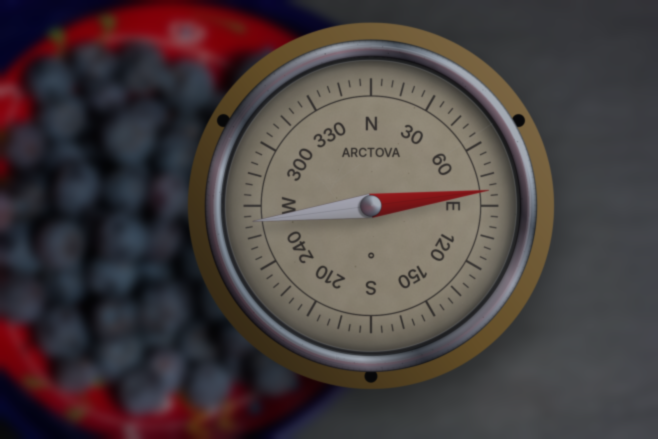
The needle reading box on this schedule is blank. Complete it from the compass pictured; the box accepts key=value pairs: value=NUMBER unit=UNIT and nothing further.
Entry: value=82.5 unit=°
